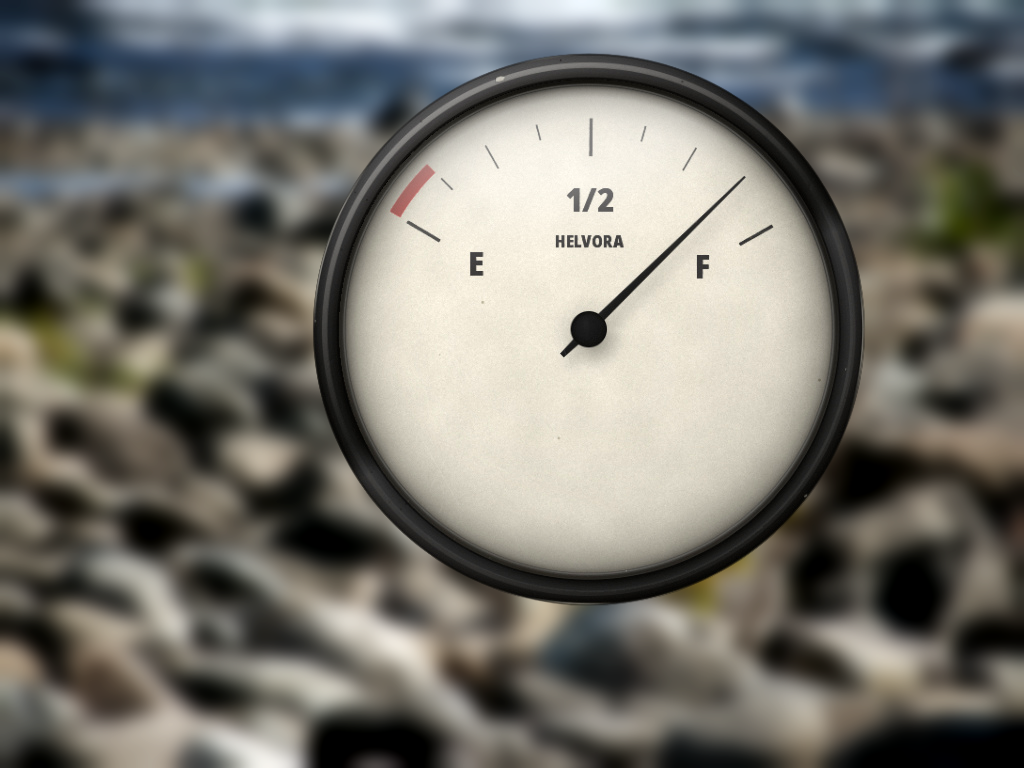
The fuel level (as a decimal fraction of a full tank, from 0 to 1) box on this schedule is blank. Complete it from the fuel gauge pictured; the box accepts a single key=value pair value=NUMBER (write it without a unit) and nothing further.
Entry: value=0.875
